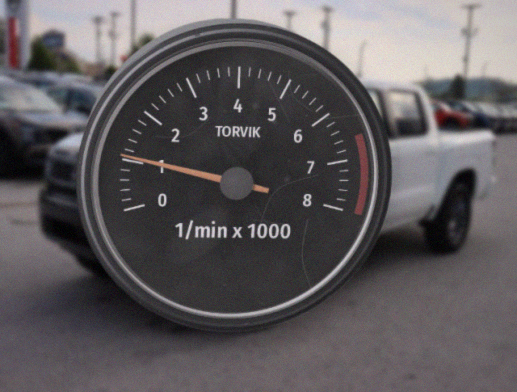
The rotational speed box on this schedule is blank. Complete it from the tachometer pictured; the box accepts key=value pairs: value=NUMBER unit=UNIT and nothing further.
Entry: value=1100 unit=rpm
